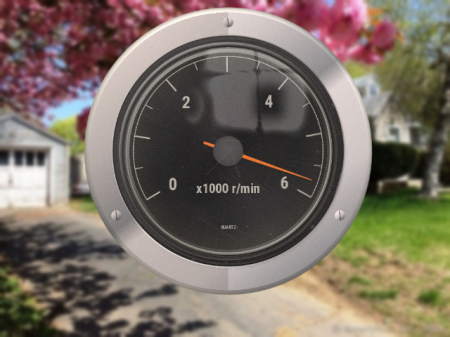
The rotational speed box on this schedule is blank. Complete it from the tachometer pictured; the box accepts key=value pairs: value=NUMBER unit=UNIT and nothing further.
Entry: value=5750 unit=rpm
